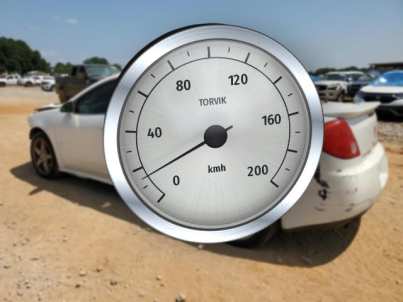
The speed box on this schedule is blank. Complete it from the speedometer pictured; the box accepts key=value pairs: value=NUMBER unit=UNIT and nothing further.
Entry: value=15 unit=km/h
